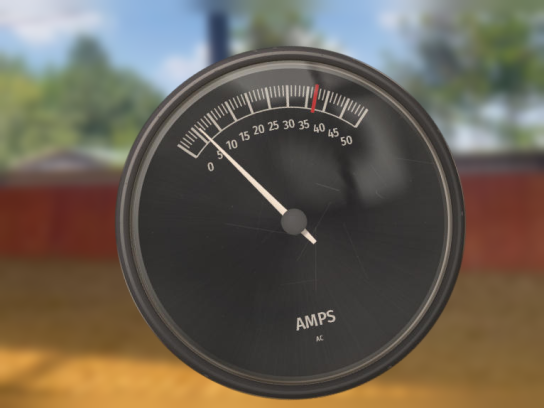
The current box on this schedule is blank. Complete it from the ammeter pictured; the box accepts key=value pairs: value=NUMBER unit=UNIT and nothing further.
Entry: value=6 unit=A
